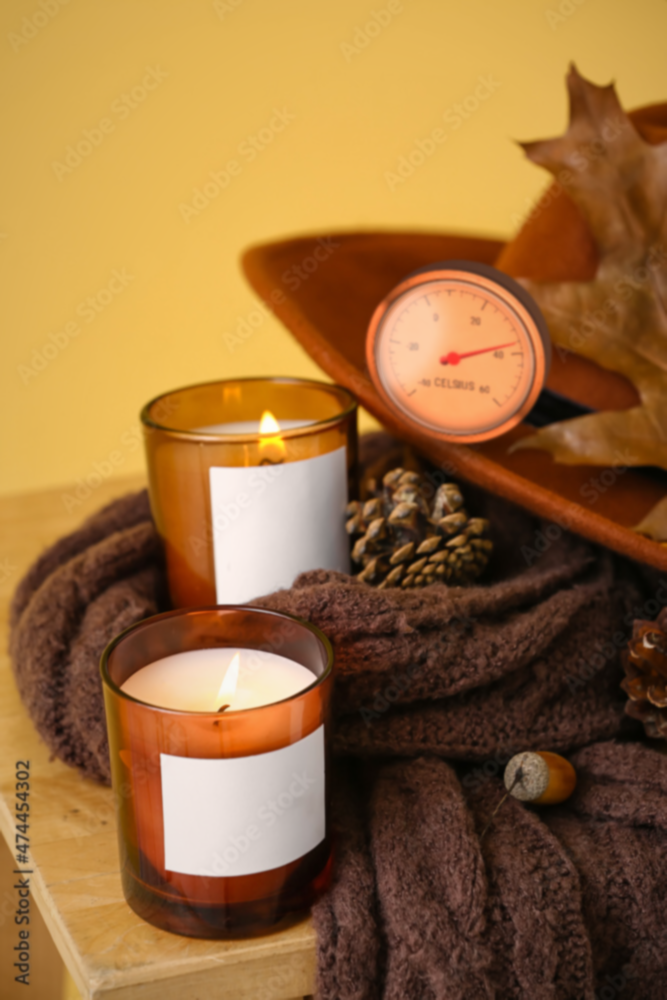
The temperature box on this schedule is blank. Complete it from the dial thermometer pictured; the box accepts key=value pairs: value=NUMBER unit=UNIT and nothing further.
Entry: value=36 unit=°C
